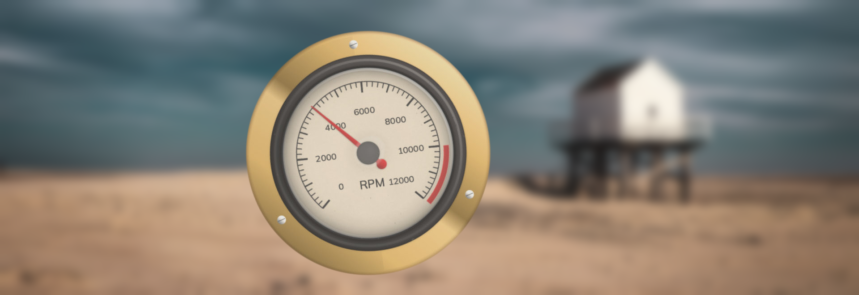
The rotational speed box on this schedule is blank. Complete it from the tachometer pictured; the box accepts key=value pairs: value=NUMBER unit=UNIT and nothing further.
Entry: value=4000 unit=rpm
